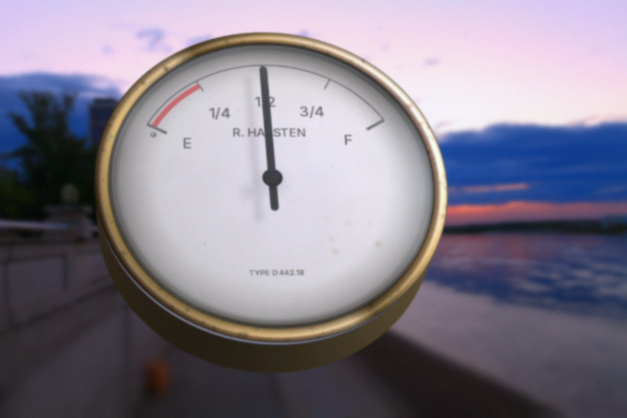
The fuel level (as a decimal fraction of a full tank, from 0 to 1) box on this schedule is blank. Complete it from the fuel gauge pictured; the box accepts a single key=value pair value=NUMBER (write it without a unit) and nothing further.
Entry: value=0.5
